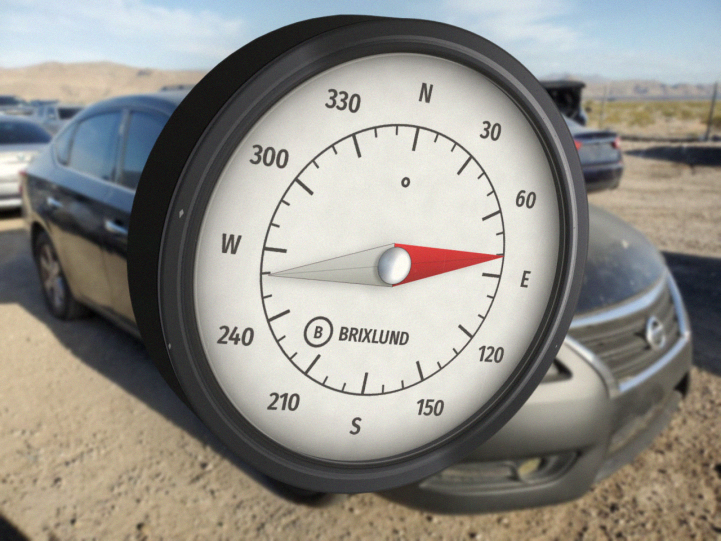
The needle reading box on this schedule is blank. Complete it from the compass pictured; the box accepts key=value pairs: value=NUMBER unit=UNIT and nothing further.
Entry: value=80 unit=°
